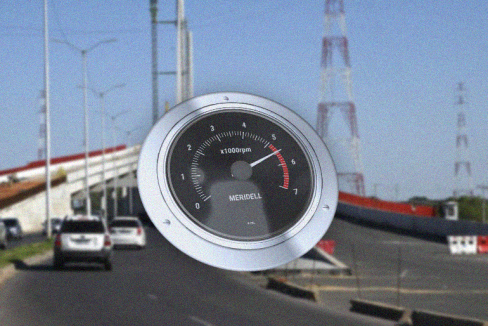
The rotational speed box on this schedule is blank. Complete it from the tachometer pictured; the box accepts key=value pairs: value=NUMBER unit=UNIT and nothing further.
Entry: value=5500 unit=rpm
